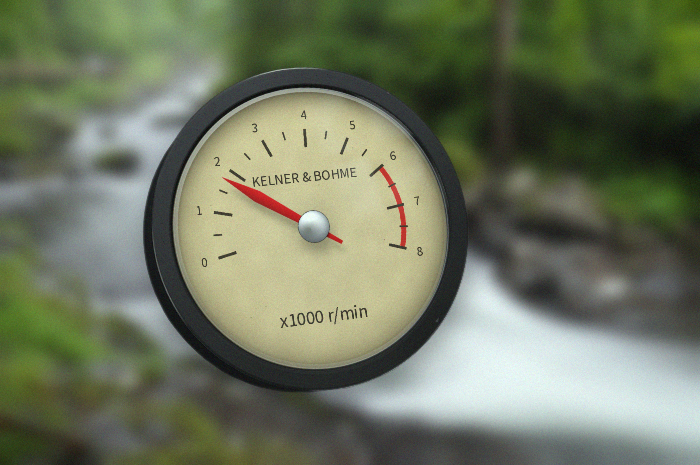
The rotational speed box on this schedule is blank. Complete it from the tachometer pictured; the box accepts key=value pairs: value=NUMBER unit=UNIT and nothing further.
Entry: value=1750 unit=rpm
